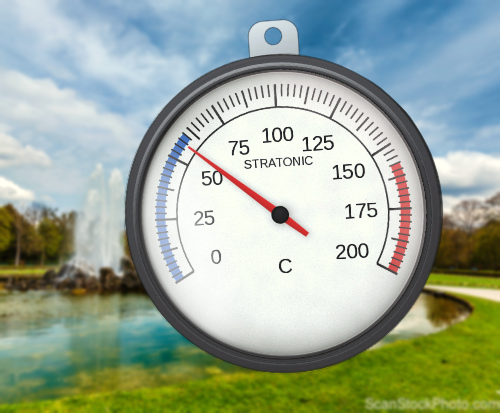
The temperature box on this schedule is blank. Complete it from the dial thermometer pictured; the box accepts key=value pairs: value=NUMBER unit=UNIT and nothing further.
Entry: value=57.5 unit=°C
